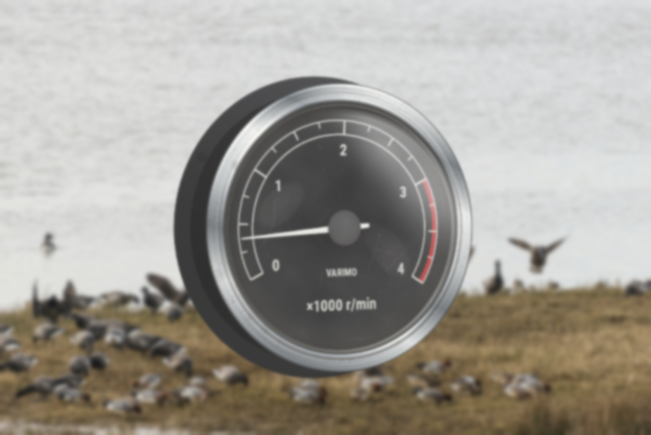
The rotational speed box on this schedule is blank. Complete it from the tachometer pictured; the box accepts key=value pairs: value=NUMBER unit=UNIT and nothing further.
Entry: value=375 unit=rpm
